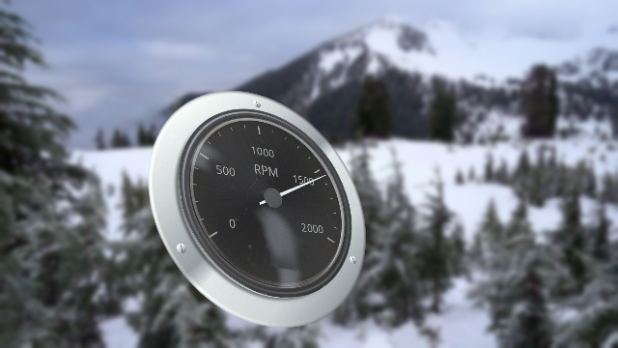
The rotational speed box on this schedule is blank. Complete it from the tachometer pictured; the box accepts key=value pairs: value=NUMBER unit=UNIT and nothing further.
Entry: value=1550 unit=rpm
